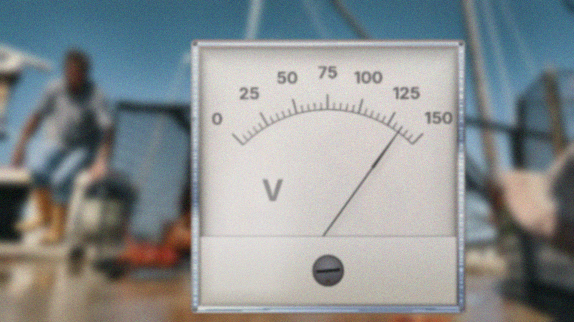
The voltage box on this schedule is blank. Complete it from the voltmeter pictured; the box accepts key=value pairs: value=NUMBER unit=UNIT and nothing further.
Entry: value=135 unit=V
